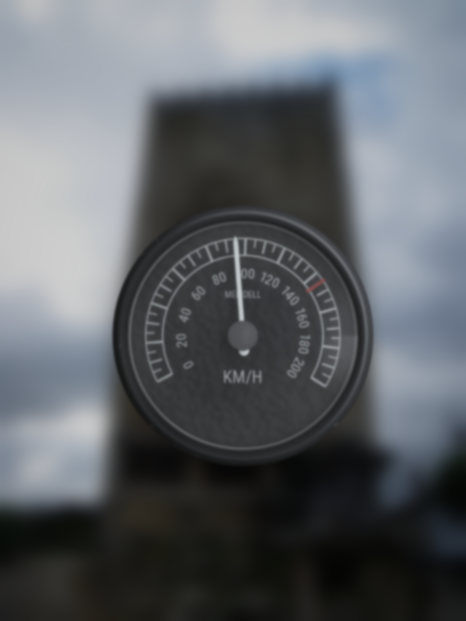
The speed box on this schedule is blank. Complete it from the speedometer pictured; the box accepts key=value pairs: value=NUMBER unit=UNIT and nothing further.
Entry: value=95 unit=km/h
